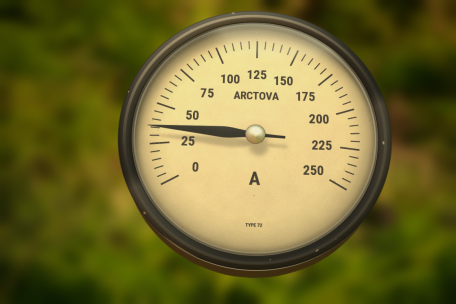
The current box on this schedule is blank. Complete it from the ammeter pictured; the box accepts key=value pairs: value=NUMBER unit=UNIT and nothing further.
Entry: value=35 unit=A
